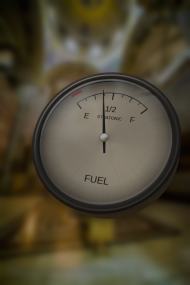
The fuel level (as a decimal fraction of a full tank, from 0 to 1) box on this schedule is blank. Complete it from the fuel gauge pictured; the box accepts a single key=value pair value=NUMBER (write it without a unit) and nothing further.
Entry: value=0.375
